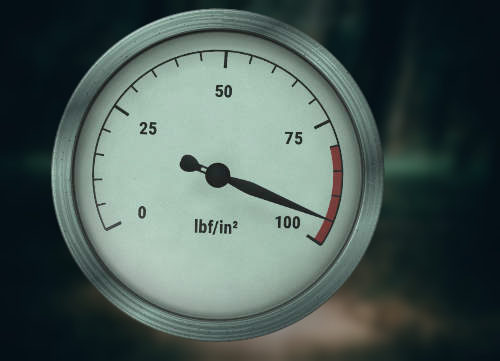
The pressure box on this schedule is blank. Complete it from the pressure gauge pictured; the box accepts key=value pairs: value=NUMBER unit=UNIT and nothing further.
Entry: value=95 unit=psi
